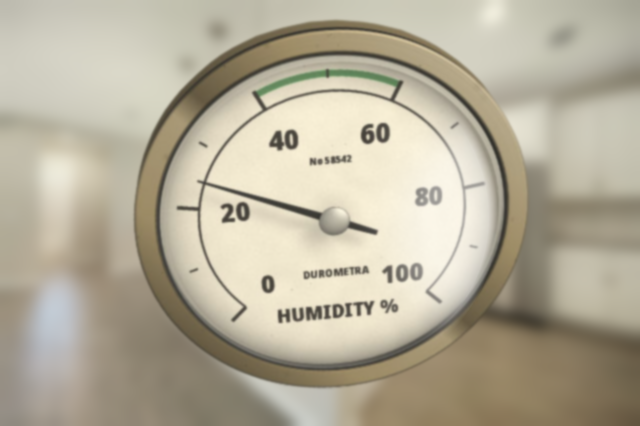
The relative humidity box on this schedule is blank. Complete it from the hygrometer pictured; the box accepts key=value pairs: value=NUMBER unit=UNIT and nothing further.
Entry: value=25 unit=%
